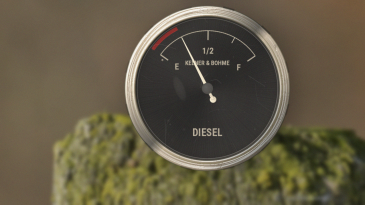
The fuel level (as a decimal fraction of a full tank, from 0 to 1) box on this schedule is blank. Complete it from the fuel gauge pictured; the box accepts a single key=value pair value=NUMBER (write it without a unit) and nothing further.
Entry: value=0.25
